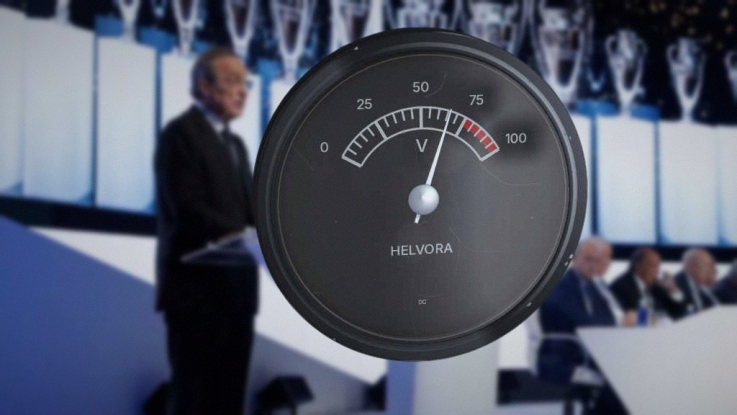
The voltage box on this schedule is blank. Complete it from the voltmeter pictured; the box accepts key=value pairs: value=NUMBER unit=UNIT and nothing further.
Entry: value=65 unit=V
